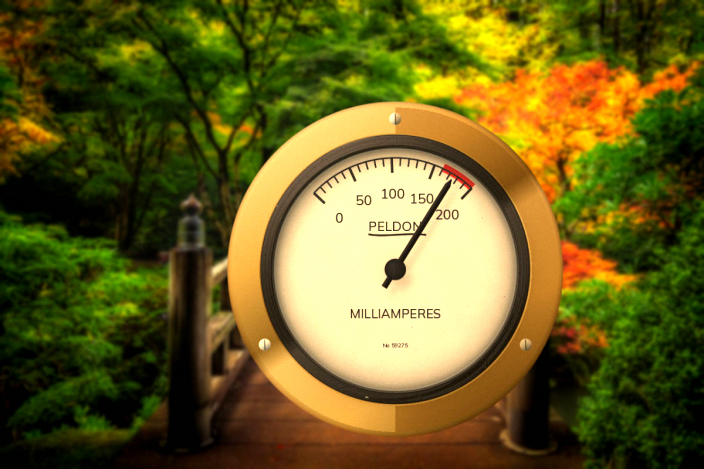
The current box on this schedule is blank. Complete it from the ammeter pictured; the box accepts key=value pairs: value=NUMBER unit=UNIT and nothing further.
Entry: value=175 unit=mA
